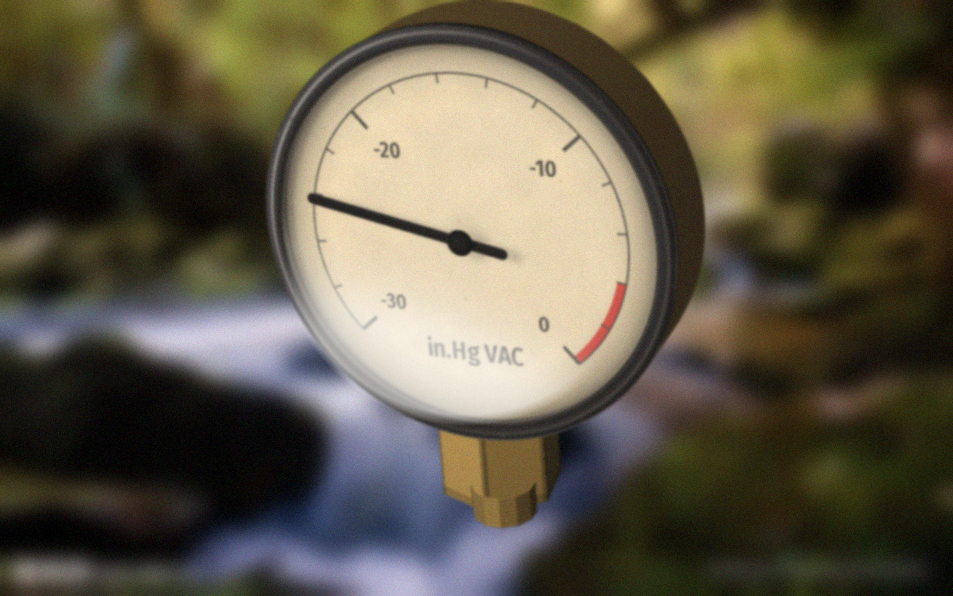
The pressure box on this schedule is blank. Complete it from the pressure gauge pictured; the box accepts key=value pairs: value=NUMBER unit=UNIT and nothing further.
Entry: value=-24 unit=inHg
